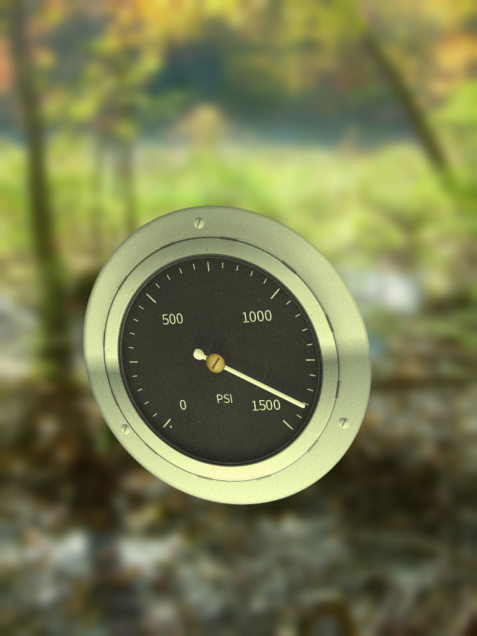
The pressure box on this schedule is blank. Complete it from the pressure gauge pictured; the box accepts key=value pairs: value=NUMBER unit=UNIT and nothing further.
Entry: value=1400 unit=psi
